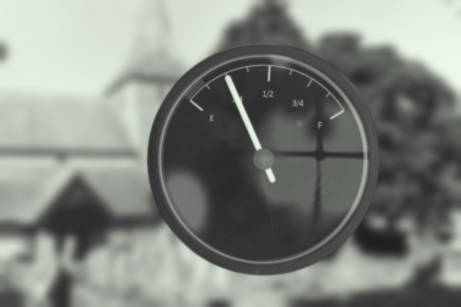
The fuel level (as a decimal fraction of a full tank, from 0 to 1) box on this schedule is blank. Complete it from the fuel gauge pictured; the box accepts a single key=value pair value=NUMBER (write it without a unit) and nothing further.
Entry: value=0.25
